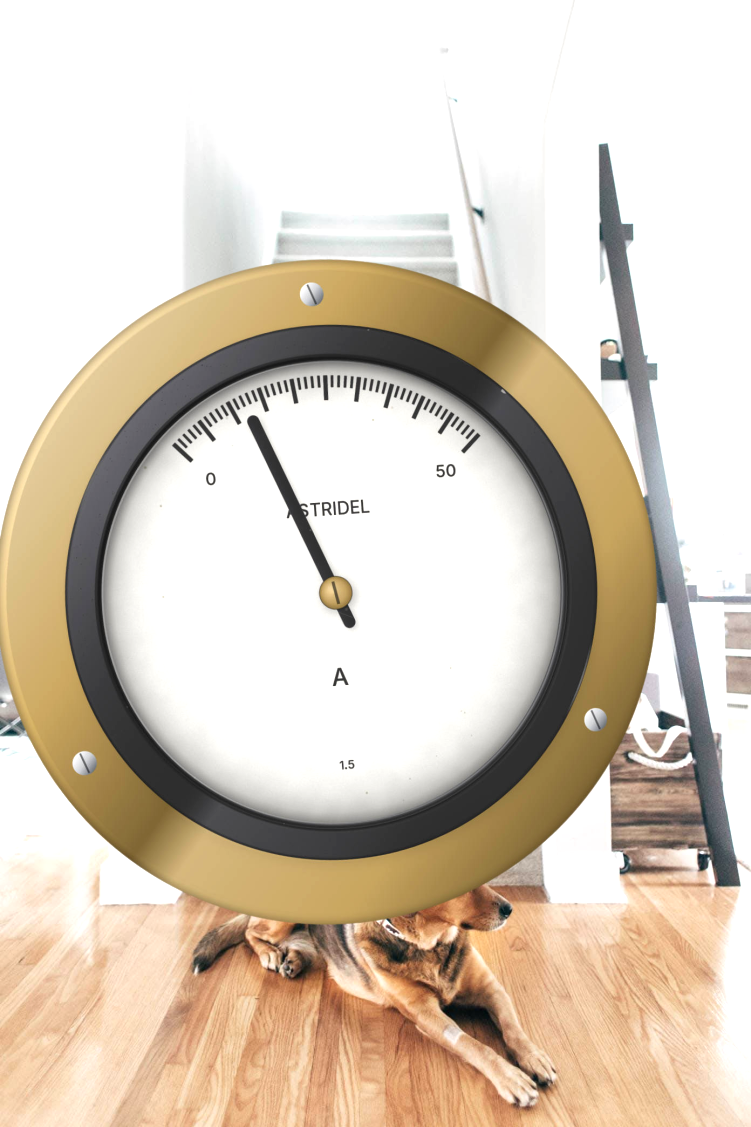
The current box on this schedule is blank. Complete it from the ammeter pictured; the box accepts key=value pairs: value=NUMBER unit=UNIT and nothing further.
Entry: value=12 unit=A
